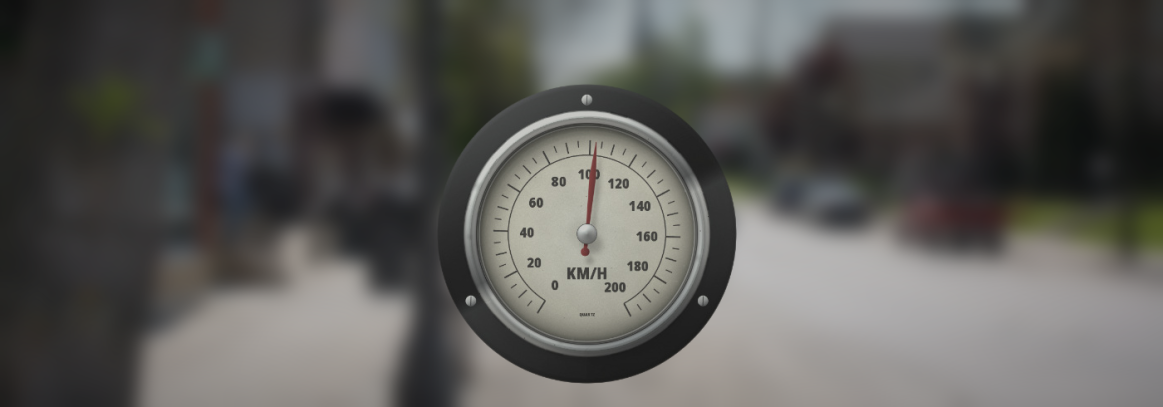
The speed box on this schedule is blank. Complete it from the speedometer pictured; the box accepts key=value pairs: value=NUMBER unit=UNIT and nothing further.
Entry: value=102.5 unit=km/h
